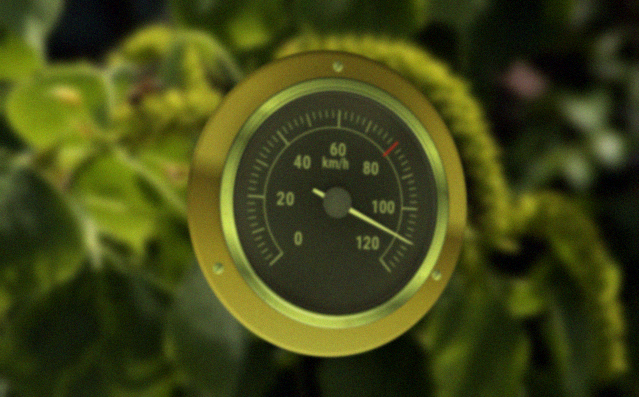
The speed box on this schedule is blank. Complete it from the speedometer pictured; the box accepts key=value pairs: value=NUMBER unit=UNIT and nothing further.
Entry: value=110 unit=km/h
